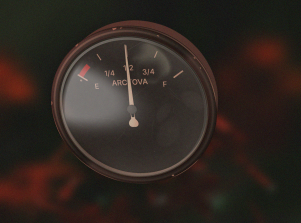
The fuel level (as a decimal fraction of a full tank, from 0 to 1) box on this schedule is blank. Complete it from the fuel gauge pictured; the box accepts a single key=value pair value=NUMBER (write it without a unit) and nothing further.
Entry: value=0.5
